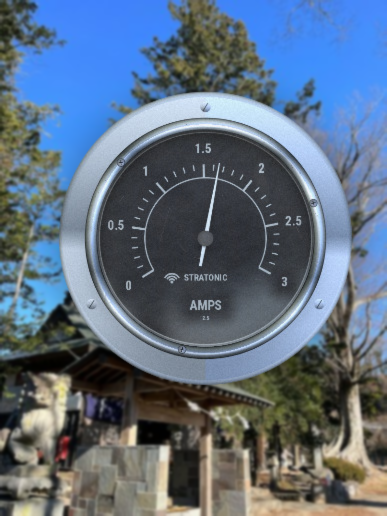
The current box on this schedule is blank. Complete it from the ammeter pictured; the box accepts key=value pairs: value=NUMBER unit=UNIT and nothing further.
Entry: value=1.65 unit=A
